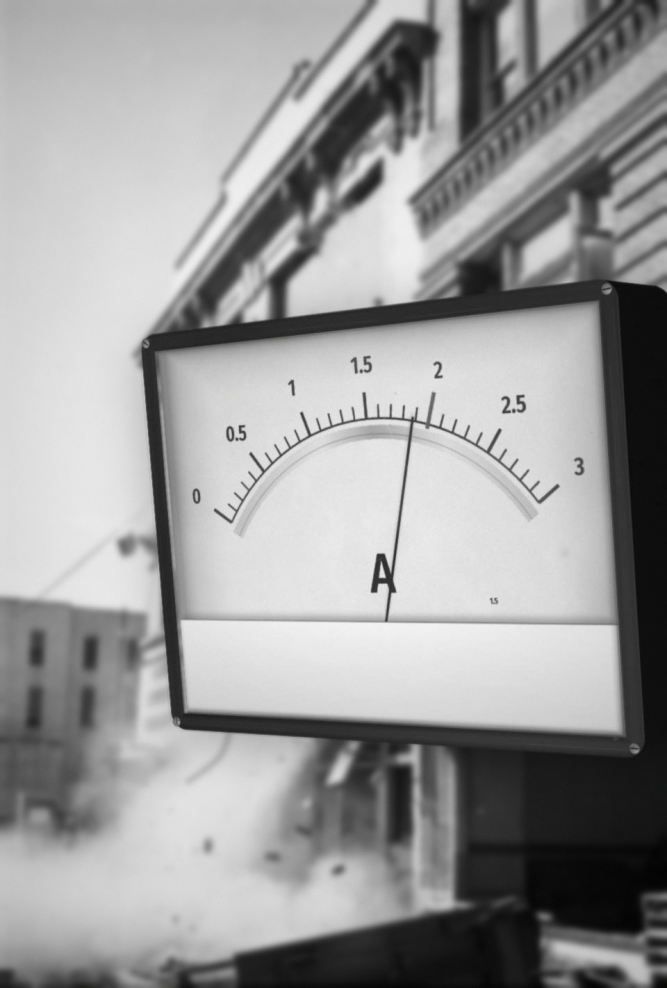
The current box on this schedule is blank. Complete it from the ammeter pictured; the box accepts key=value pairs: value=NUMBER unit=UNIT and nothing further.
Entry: value=1.9 unit=A
